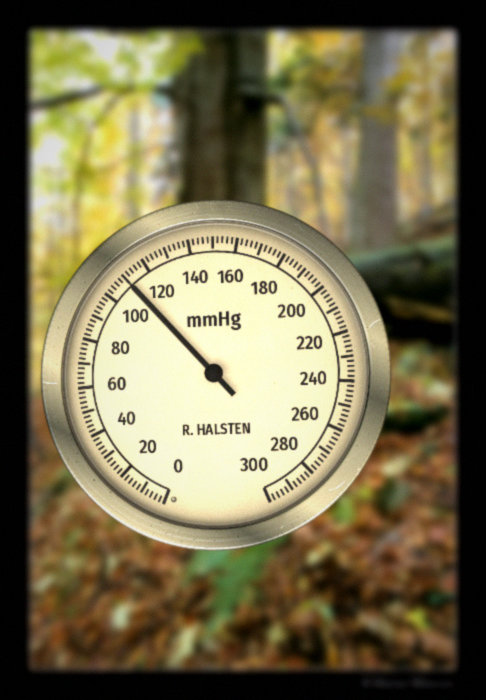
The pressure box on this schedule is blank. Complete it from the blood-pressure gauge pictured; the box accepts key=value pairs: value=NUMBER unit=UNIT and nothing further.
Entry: value=110 unit=mmHg
